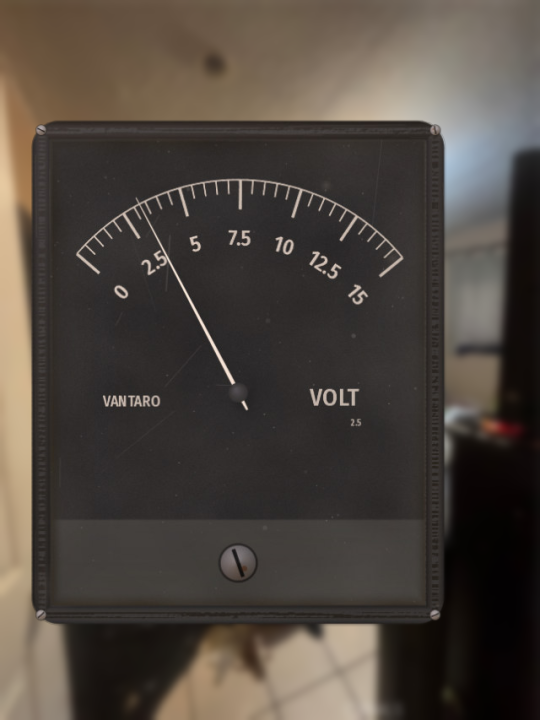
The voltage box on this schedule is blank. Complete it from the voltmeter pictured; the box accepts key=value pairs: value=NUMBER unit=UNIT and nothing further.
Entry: value=3.25 unit=V
